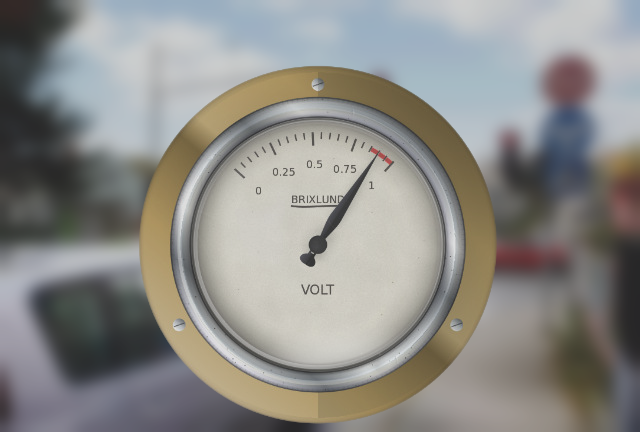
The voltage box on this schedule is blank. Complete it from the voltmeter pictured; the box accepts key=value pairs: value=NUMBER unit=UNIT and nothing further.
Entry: value=0.9 unit=V
